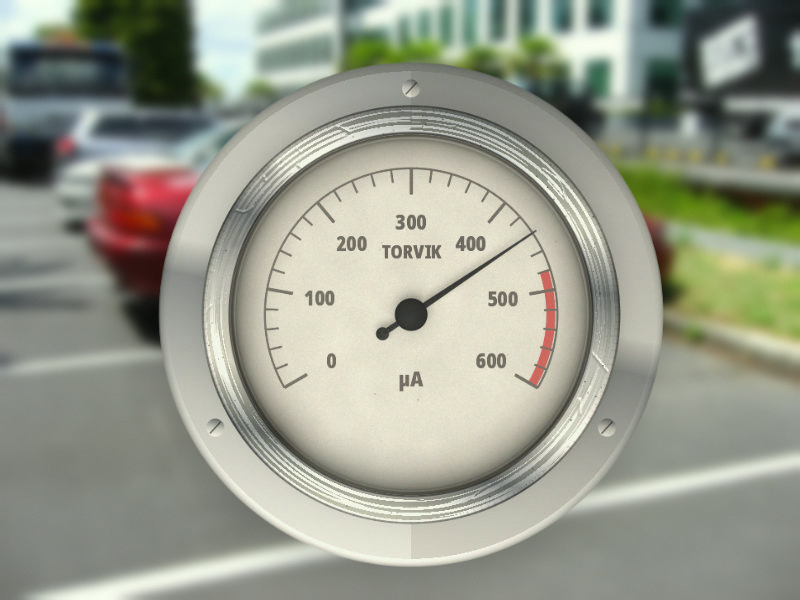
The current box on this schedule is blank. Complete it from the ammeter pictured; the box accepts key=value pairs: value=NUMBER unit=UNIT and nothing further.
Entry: value=440 unit=µA
